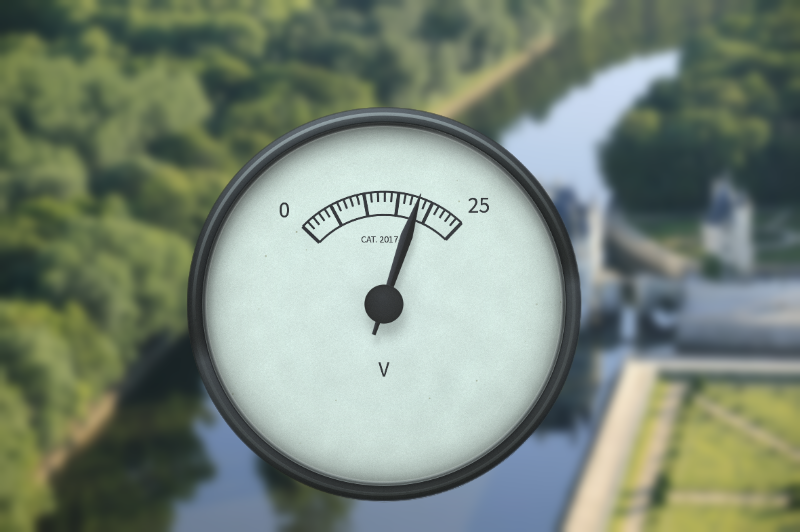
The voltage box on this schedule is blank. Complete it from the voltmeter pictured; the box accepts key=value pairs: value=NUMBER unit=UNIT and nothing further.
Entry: value=18 unit=V
